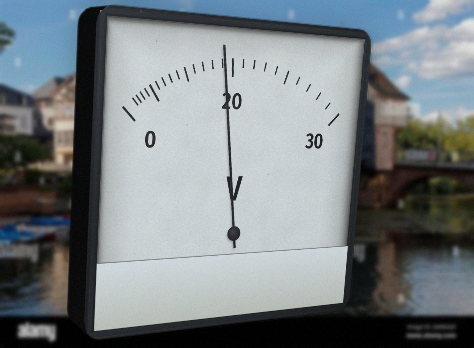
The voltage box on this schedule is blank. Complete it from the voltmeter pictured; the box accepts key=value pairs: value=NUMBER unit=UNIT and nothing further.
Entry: value=19 unit=V
